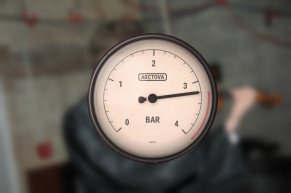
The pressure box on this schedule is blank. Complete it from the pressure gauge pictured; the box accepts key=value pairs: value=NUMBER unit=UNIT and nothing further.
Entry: value=3.2 unit=bar
